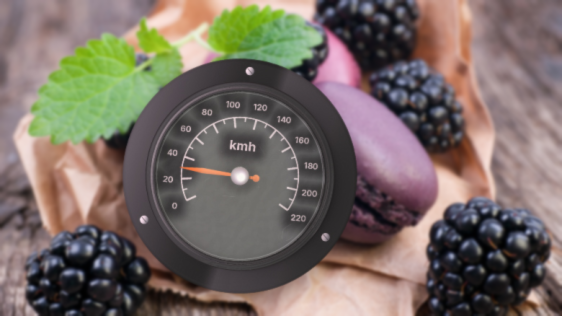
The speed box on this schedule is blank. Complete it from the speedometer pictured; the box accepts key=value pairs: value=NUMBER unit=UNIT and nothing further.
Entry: value=30 unit=km/h
